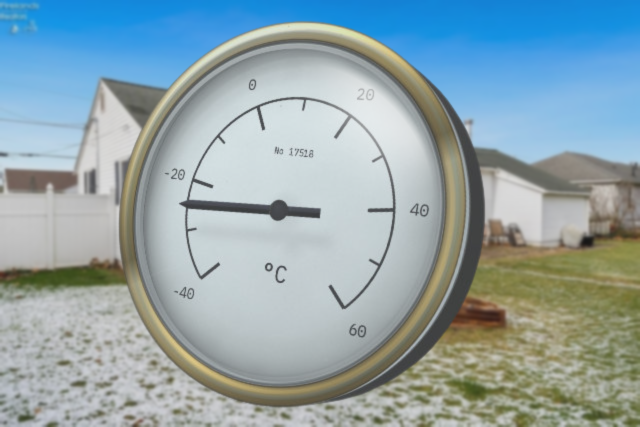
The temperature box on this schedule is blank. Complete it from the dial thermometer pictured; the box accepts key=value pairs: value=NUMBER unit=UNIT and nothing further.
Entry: value=-25 unit=°C
